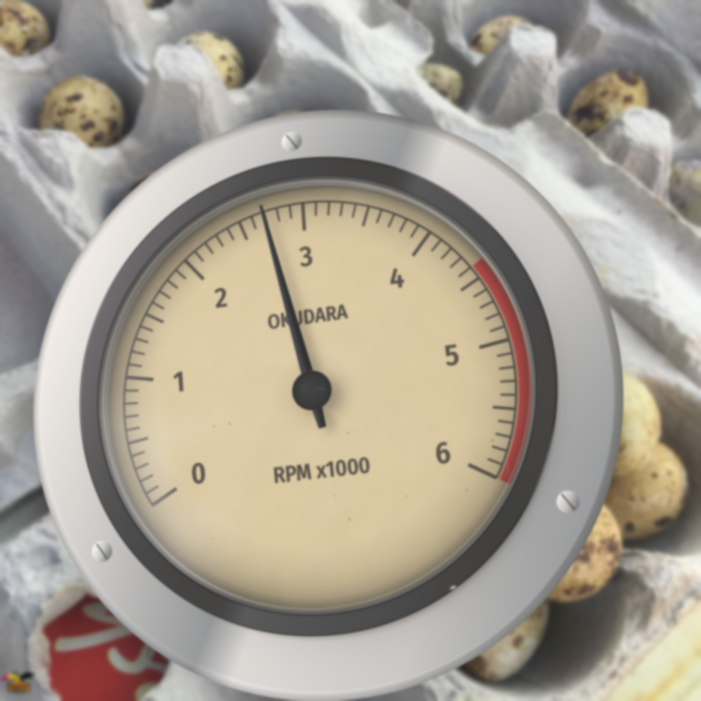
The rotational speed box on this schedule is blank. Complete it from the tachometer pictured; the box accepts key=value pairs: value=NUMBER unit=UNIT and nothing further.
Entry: value=2700 unit=rpm
